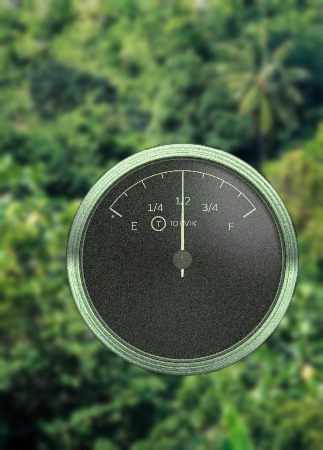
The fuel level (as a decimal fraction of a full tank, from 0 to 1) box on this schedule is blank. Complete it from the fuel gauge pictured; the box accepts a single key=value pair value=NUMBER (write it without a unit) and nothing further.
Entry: value=0.5
